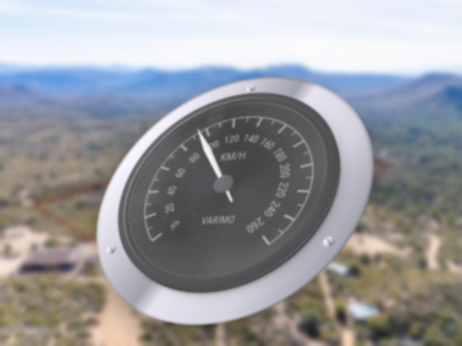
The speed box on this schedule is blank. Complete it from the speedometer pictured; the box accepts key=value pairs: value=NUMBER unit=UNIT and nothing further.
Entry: value=95 unit=km/h
